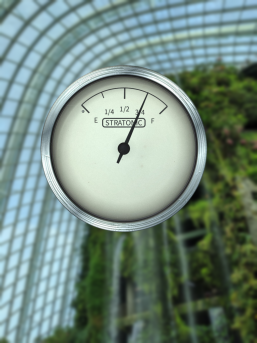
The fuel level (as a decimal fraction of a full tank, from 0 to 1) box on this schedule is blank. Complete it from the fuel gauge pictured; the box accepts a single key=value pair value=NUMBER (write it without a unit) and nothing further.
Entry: value=0.75
